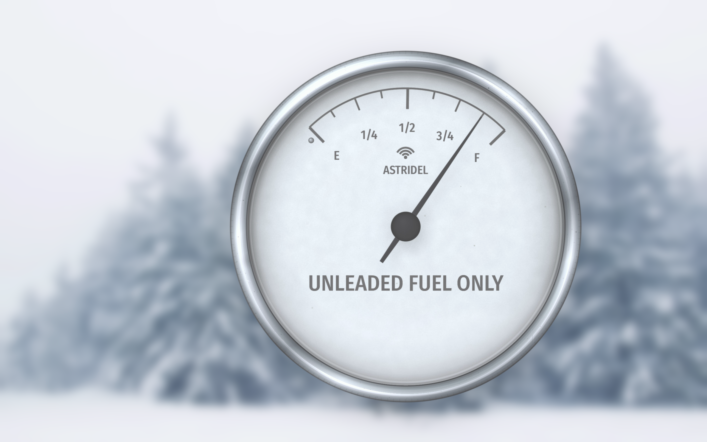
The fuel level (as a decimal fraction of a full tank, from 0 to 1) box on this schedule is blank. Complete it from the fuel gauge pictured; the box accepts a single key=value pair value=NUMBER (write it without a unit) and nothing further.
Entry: value=0.875
